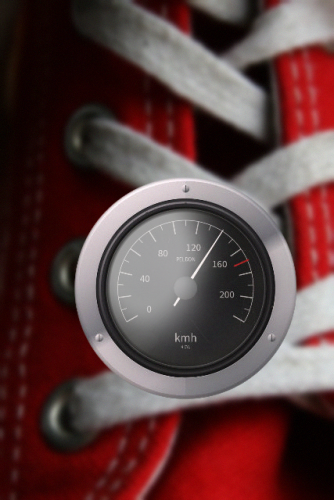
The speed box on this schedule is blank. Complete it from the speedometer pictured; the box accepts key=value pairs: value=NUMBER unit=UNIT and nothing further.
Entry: value=140 unit=km/h
